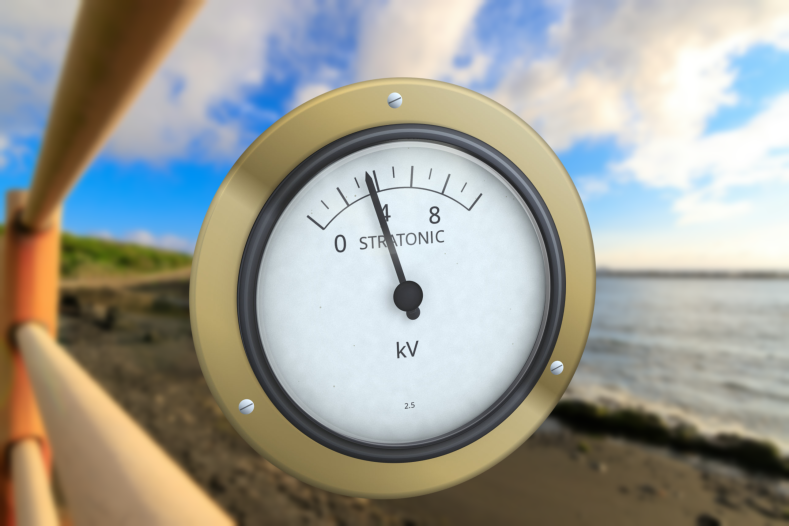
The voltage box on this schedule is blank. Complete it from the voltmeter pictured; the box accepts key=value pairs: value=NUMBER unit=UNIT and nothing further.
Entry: value=3.5 unit=kV
